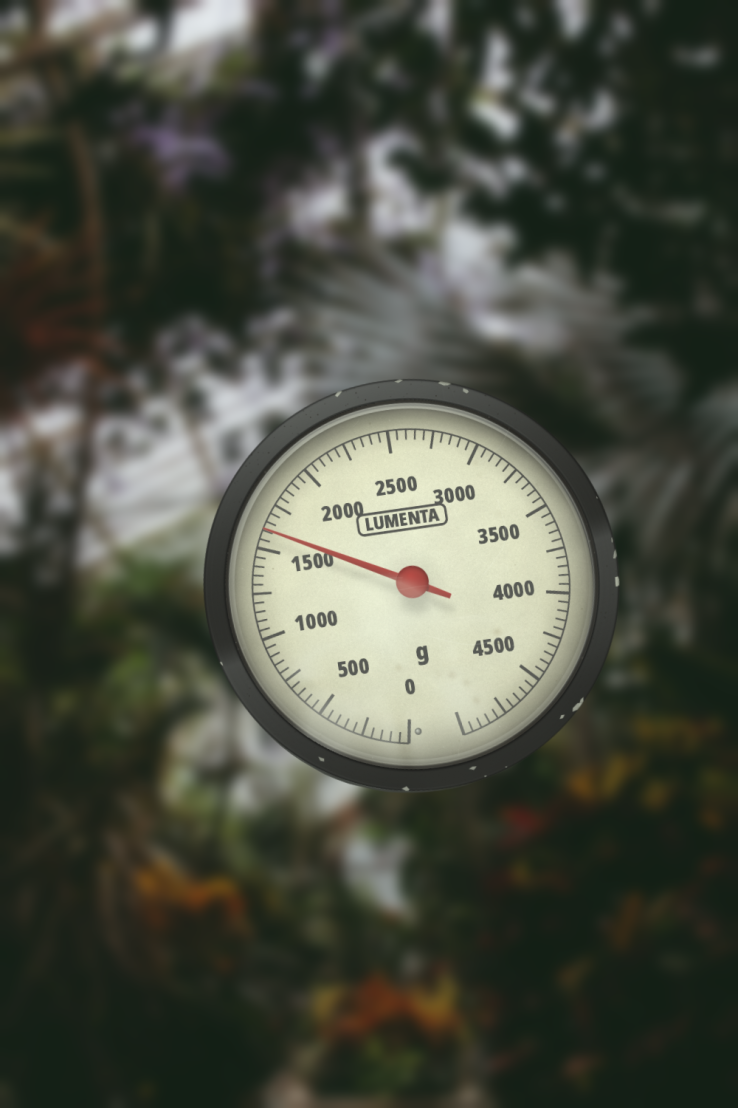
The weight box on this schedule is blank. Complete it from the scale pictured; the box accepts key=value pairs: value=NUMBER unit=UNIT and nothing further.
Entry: value=1600 unit=g
